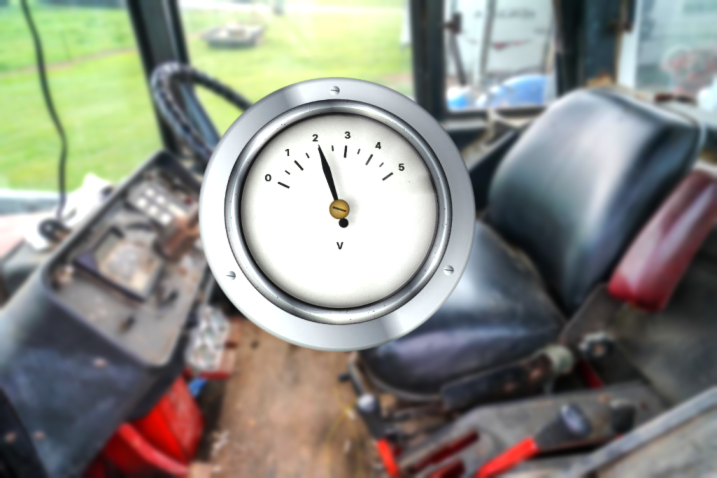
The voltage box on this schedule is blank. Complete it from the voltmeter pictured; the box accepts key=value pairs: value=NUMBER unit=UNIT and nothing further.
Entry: value=2 unit=V
